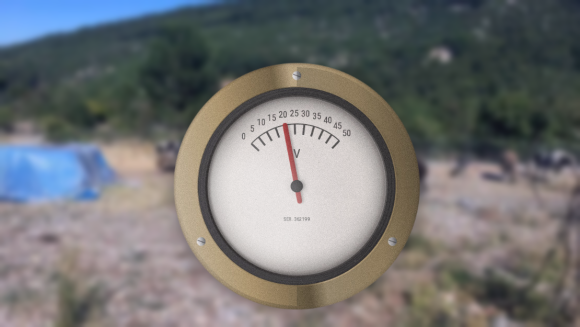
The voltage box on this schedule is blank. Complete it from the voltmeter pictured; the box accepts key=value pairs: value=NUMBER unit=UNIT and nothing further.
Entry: value=20 unit=V
